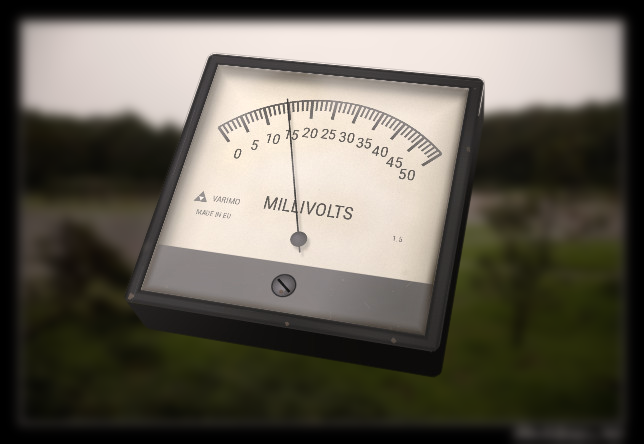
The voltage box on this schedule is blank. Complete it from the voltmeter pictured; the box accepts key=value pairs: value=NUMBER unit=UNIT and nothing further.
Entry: value=15 unit=mV
